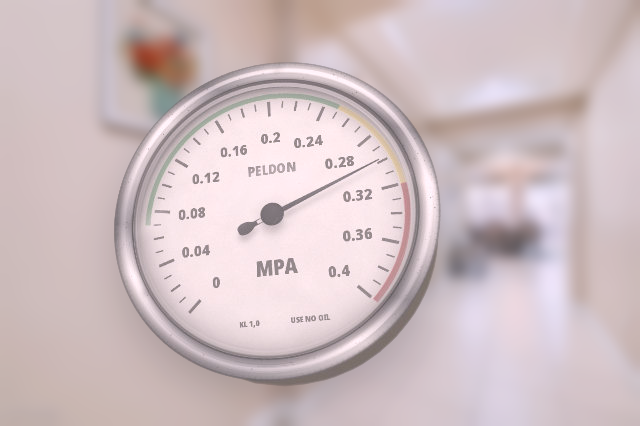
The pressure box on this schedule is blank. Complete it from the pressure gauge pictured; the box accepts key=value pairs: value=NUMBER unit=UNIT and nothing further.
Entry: value=0.3 unit=MPa
